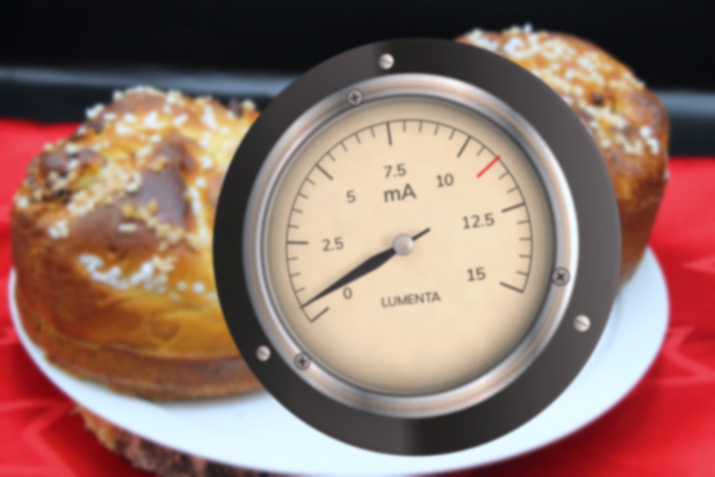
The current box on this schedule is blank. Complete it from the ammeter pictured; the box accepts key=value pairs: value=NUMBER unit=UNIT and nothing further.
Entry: value=0.5 unit=mA
